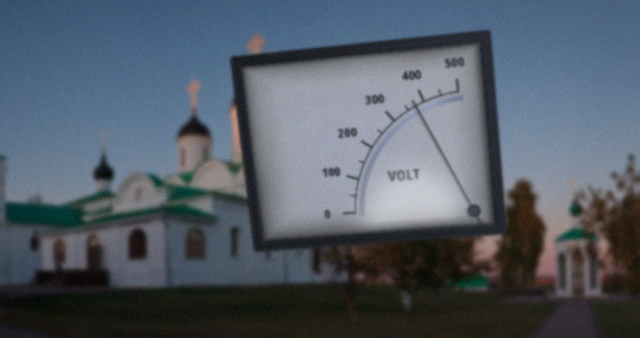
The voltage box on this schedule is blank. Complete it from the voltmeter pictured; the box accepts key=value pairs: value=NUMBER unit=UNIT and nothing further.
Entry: value=375 unit=V
